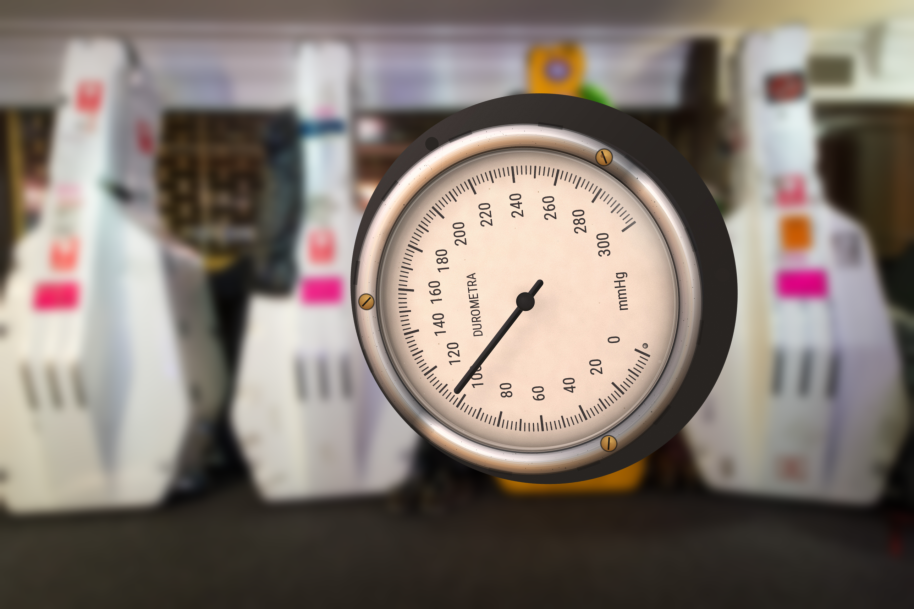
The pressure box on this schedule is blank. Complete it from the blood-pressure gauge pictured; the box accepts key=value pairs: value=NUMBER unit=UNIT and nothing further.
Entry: value=104 unit=mmHg
